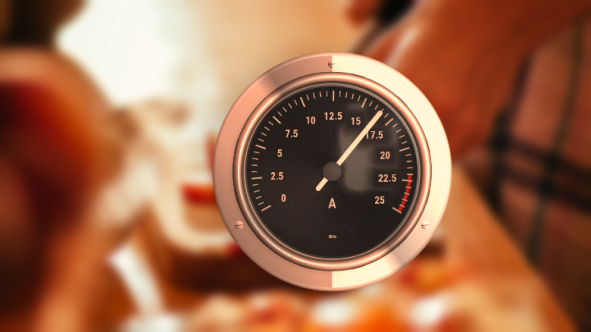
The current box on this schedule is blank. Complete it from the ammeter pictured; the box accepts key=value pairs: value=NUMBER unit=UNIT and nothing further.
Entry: value=16.5 unit=A
